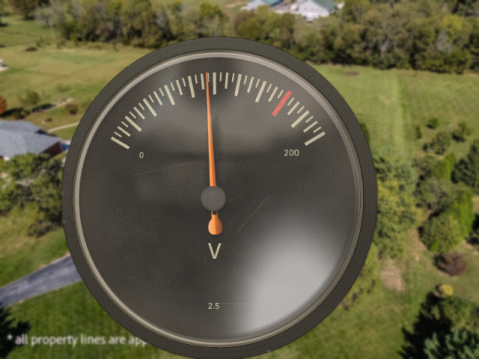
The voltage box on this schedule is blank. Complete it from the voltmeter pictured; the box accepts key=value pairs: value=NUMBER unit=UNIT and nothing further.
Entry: value=95 unit=V
